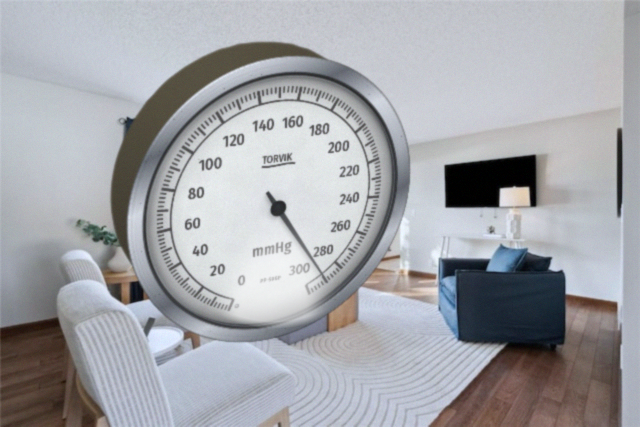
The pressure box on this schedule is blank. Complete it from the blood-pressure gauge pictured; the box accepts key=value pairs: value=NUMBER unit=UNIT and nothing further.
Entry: value=290 unit=mmHg
